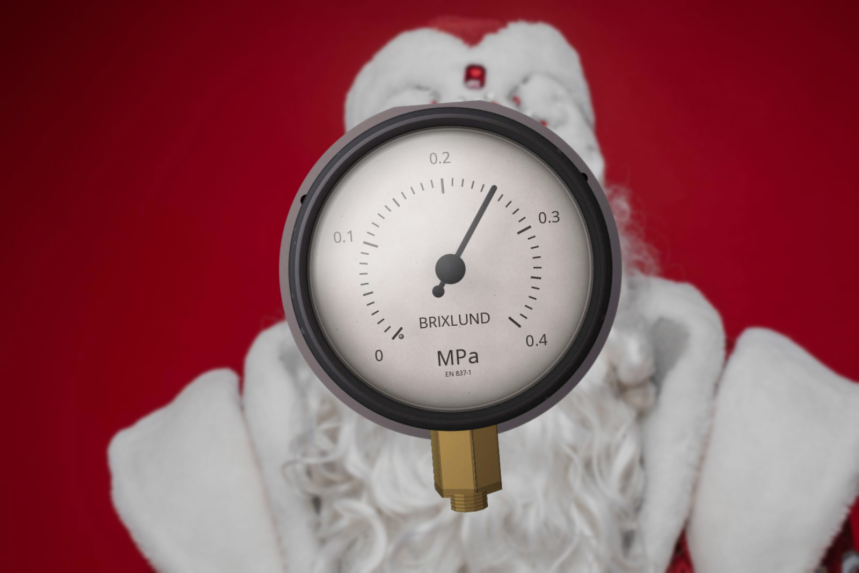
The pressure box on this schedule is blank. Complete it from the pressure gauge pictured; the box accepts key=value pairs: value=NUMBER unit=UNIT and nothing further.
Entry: value=0.25 unit=MPa
